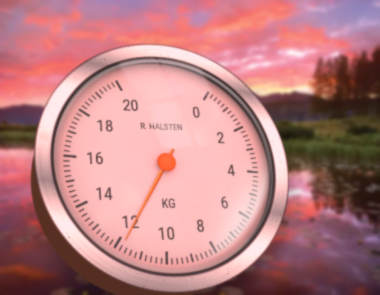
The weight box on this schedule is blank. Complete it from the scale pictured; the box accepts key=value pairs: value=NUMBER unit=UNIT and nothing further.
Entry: value=11.8 unit=kg
